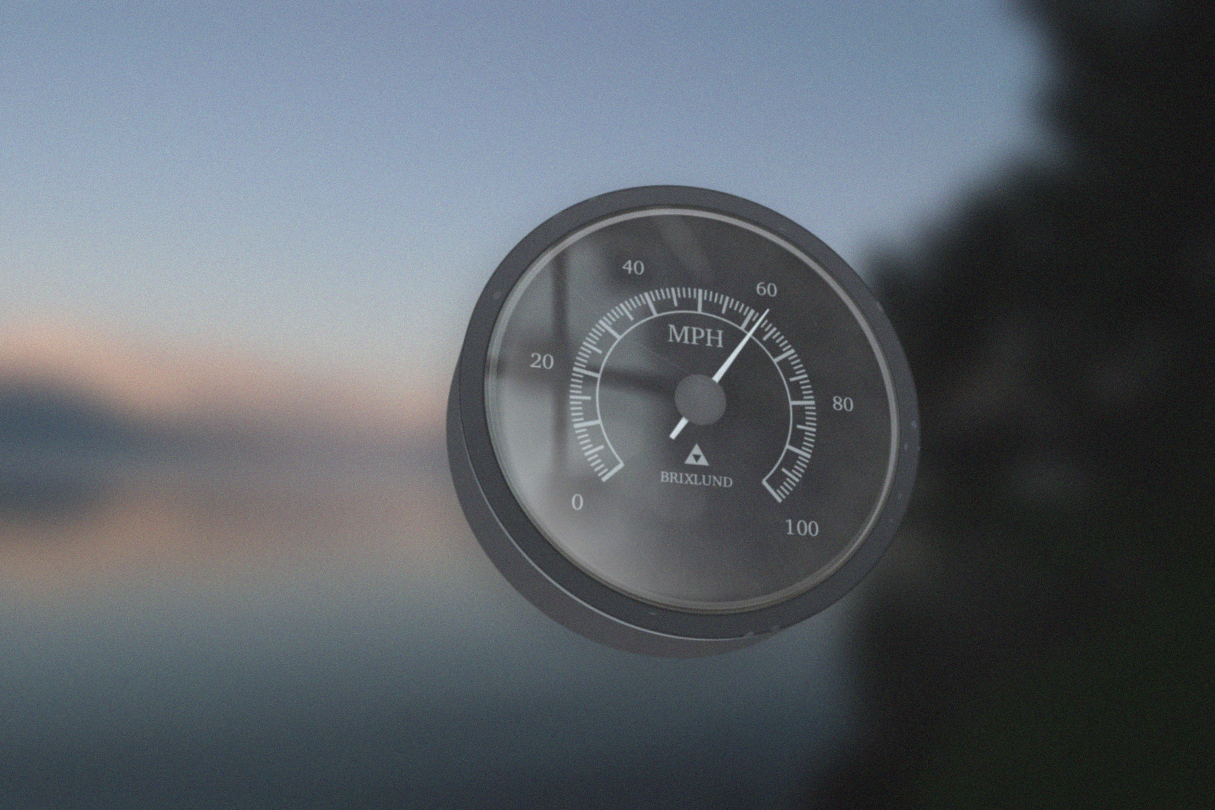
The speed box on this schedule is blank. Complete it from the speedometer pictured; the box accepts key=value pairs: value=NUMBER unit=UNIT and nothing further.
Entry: value=62 unit=mph
